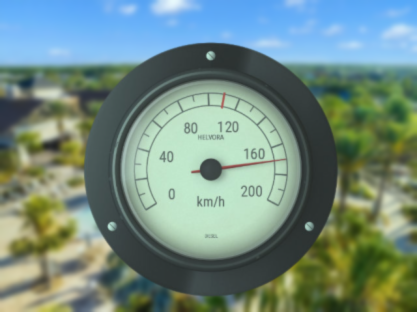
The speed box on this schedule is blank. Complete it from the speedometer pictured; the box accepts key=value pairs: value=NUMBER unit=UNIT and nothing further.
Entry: value=170 unit=km/h
